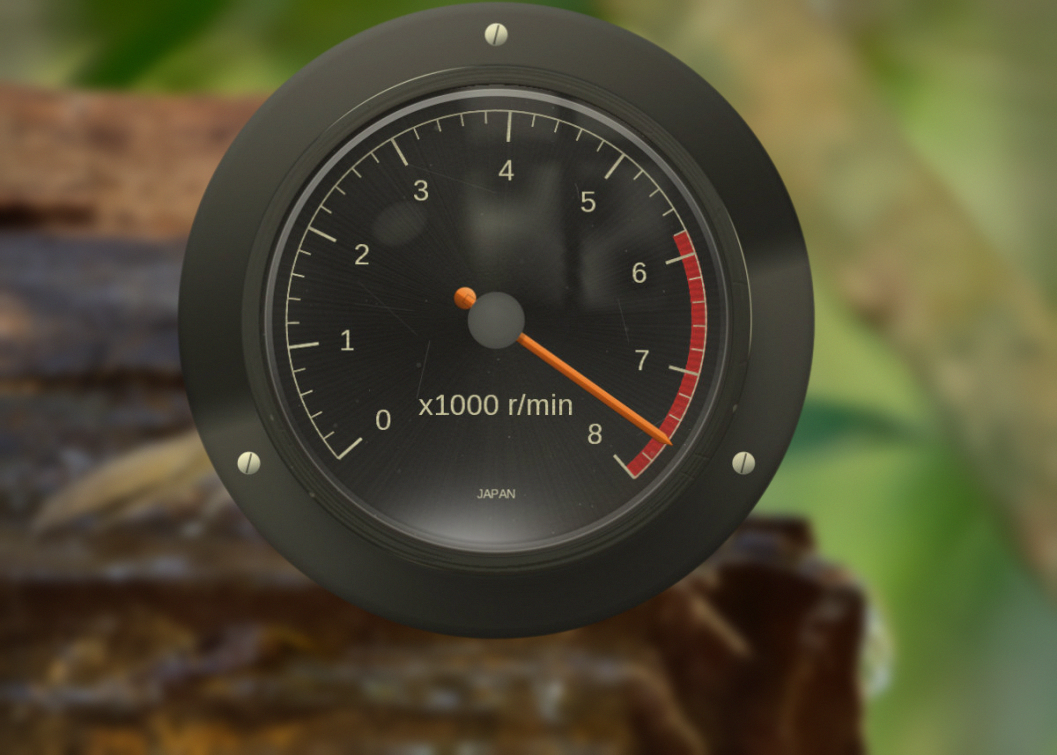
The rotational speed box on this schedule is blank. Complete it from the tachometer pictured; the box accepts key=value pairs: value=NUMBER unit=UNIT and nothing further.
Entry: value=7600 unit=rpm
